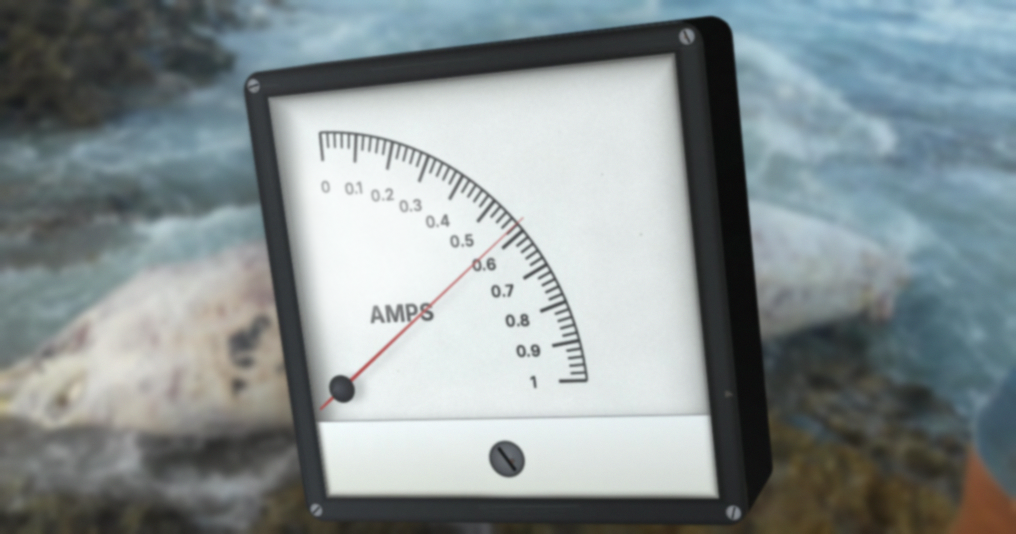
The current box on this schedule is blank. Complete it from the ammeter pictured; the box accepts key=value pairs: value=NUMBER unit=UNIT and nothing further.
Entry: value=0.58 unit=A
